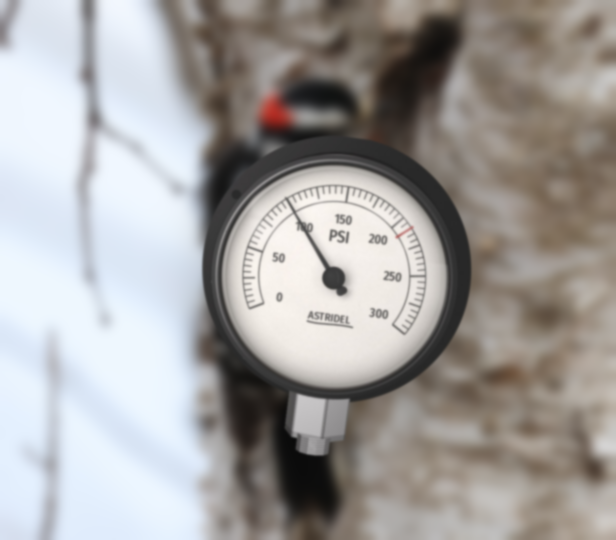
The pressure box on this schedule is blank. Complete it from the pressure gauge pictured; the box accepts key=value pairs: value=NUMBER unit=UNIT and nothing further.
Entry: value=100 unit=psi
